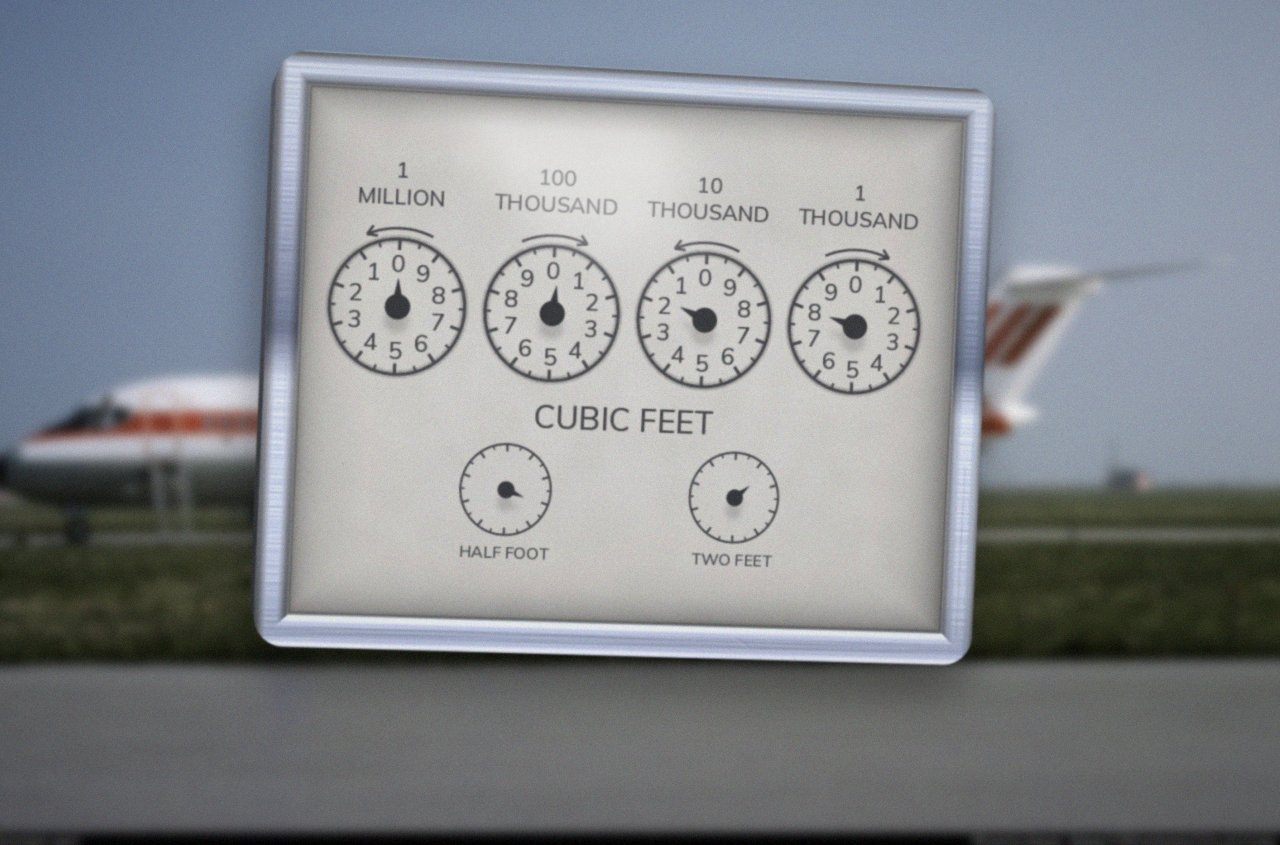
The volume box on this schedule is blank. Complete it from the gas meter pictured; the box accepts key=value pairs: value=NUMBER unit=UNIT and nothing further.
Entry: value=1800 unit=ft³
